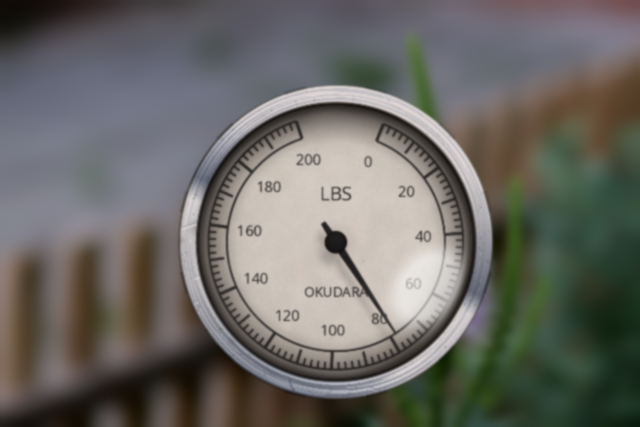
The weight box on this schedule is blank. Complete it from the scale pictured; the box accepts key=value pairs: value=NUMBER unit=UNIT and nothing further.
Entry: value=78 unit=lb
